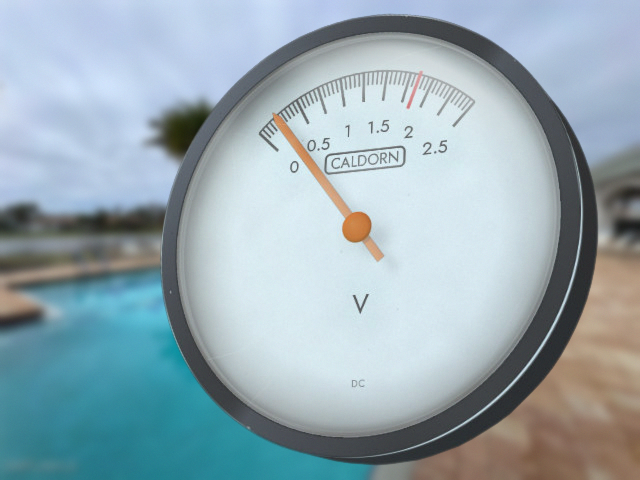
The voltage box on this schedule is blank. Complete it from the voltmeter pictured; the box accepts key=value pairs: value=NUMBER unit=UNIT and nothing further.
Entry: value=0.25 unit=V
